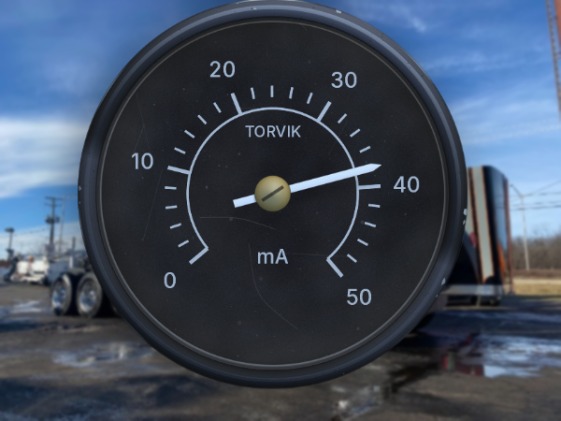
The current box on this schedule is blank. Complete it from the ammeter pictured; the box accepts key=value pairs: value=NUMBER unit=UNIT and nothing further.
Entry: value=38 unit=mA
